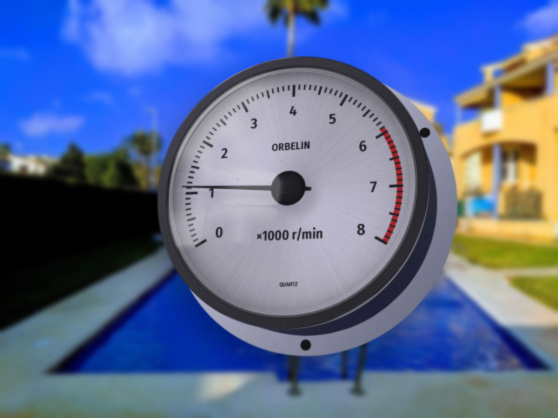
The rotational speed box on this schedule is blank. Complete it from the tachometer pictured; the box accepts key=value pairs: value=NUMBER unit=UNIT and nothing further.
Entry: value=1100 unit=rpm
